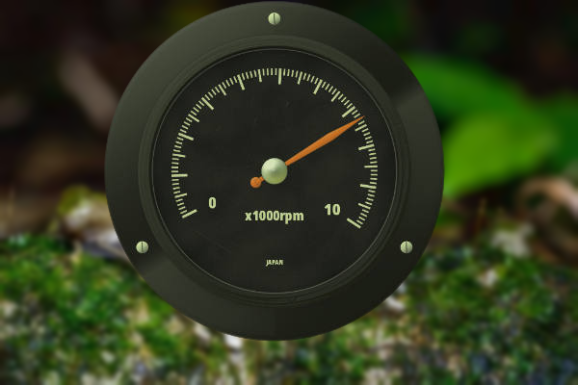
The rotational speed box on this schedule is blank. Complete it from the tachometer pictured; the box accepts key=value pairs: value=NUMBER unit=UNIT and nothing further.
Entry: value=7300 unit=rpm
